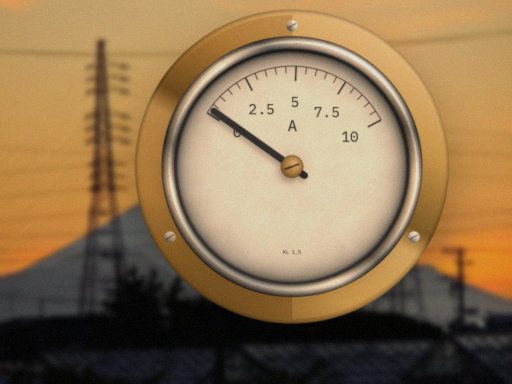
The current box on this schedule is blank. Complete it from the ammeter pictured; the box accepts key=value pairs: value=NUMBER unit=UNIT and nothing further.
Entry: value=0.25 unit=A
